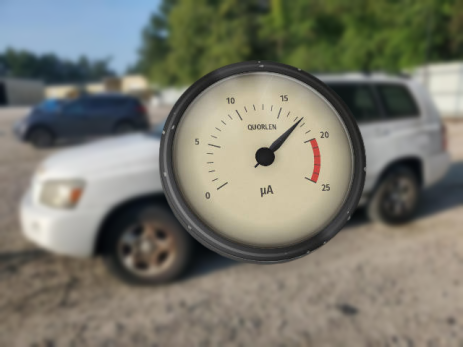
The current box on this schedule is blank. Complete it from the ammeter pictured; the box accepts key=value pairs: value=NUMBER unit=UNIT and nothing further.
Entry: value=17.5 unit=µA
